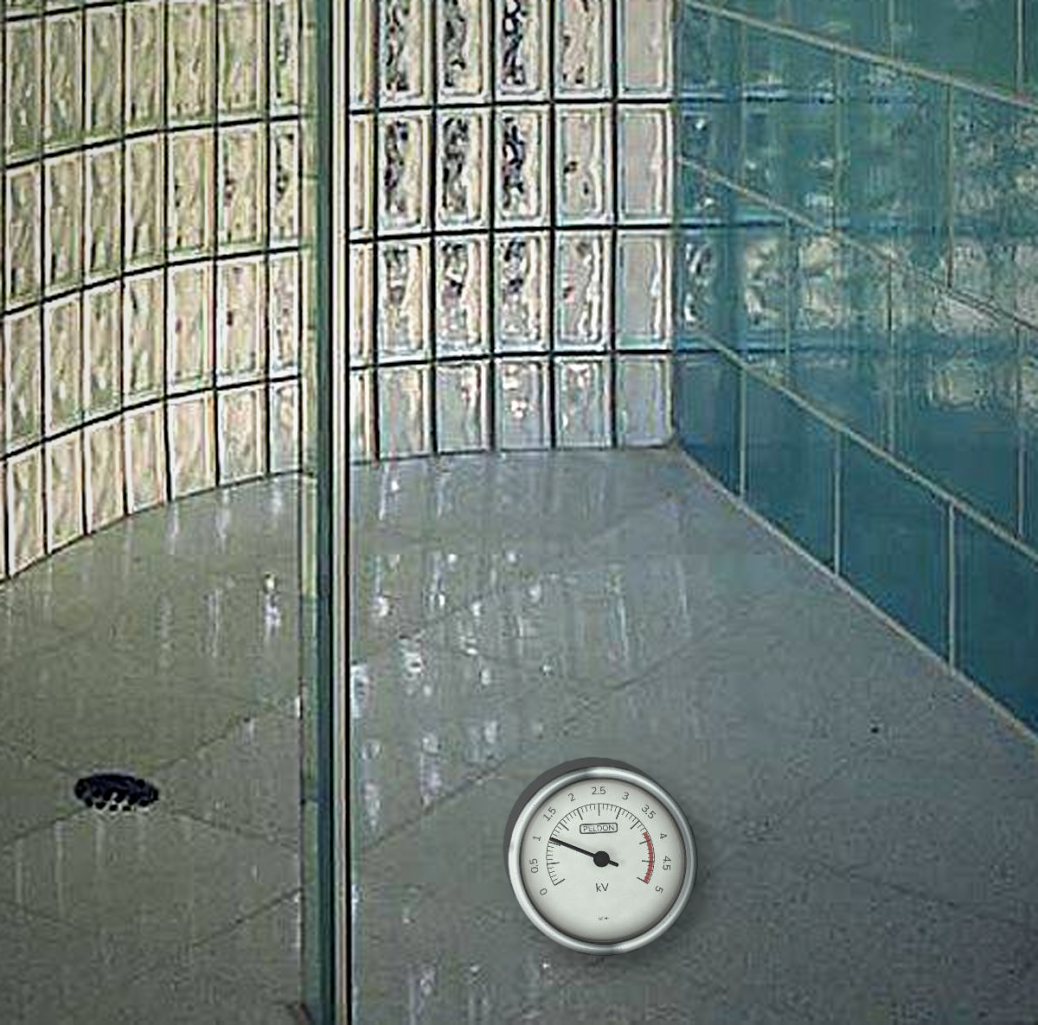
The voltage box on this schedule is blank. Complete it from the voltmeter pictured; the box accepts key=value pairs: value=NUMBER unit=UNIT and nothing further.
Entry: value=1.1 unit=kV
